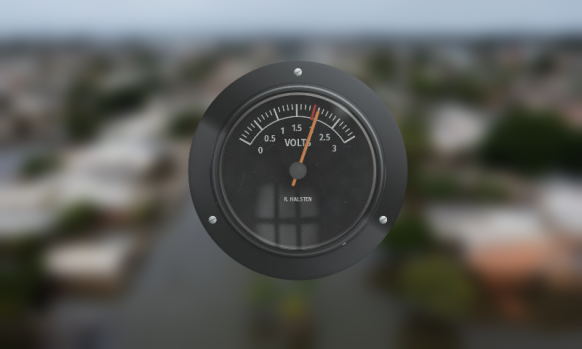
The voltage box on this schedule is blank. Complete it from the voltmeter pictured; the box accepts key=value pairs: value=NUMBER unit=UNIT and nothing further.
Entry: value=2 unit=V
